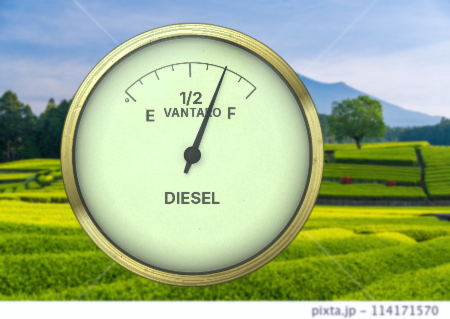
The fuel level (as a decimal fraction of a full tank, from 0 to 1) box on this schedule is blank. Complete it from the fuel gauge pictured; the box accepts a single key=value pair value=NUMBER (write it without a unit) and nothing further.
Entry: value=0.75
